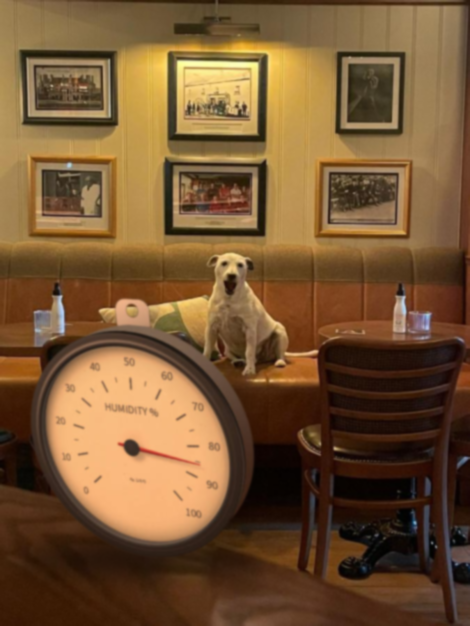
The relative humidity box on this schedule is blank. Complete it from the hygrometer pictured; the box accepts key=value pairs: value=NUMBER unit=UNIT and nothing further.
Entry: value=85 unit=%
